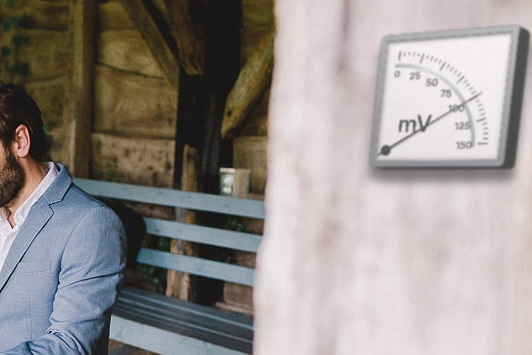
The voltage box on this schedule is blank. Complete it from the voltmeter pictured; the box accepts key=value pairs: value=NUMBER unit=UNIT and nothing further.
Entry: value=100 unit=mV
